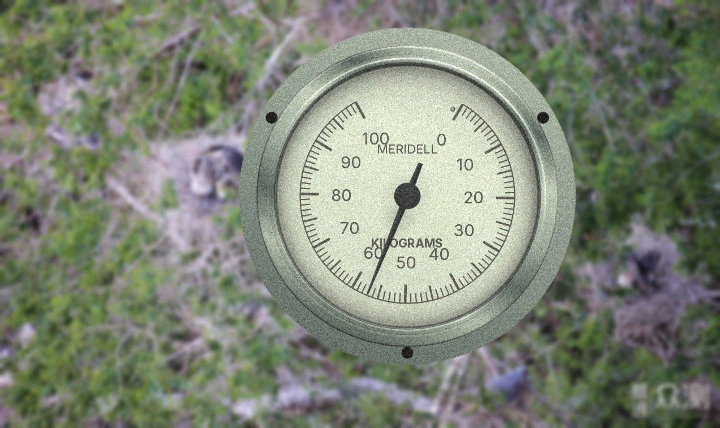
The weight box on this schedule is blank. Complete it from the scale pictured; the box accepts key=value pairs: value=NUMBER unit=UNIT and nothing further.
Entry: value=57 unit=kg
